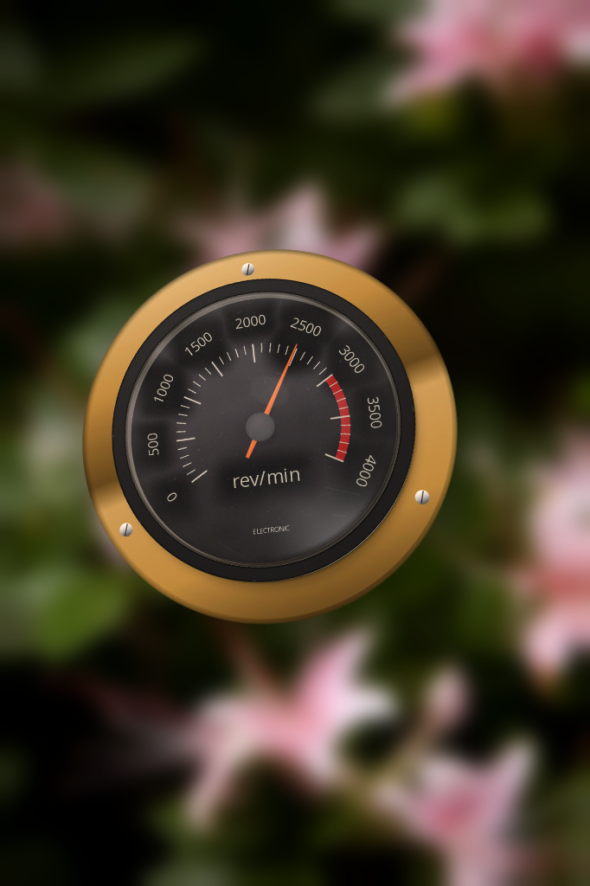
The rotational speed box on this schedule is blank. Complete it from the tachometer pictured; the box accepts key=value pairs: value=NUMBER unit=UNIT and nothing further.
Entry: value=2500 unit=rpm
